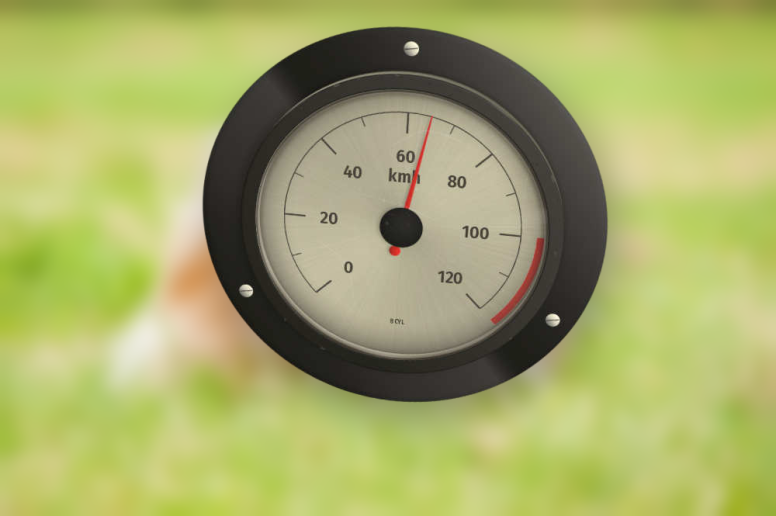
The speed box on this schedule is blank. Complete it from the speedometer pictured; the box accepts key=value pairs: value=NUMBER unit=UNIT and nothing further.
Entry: value=65 unit=km/h
